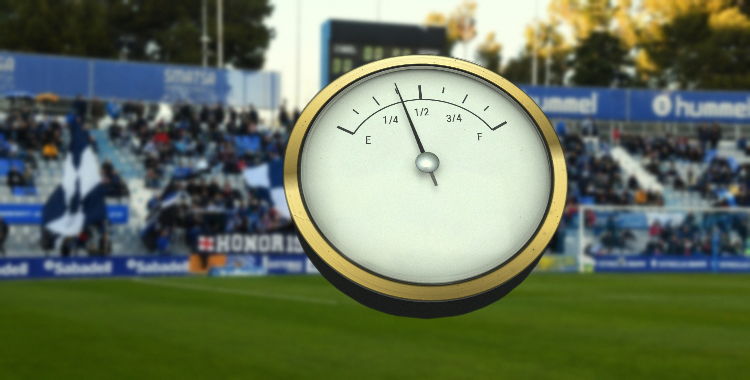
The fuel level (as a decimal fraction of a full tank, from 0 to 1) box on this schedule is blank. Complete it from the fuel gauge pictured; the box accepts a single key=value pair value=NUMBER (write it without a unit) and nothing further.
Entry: value=0.375
